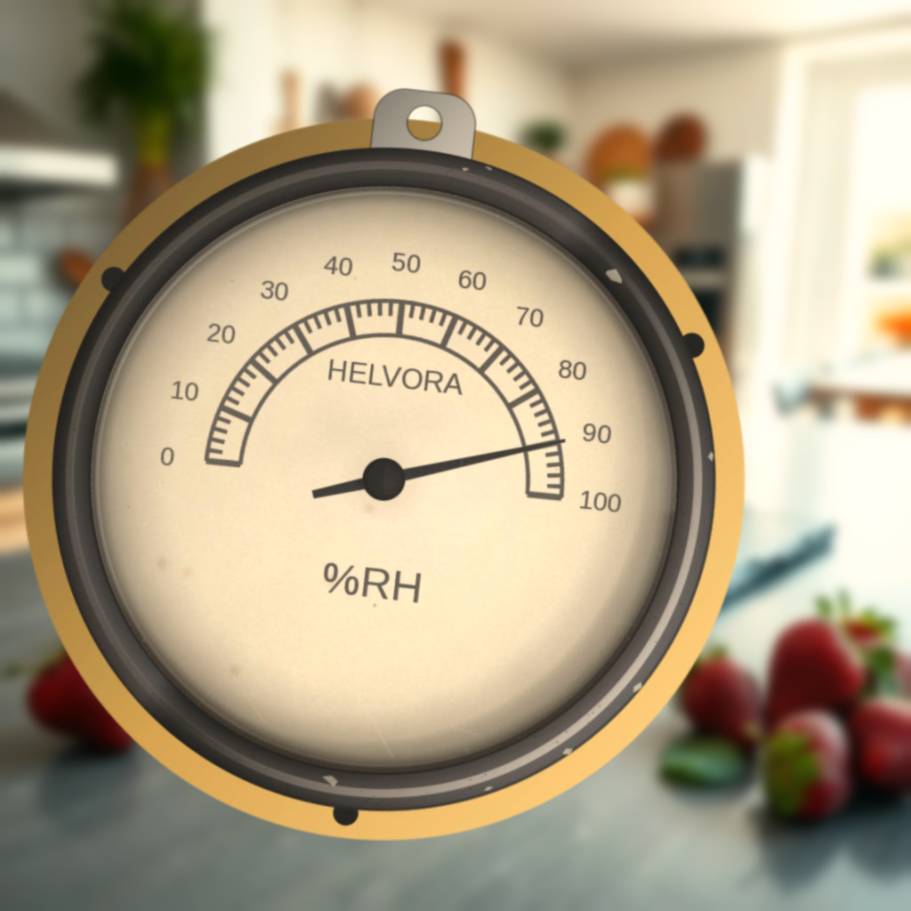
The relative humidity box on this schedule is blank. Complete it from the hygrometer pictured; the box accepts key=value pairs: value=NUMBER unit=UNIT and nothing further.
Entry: value=90 unit=%
